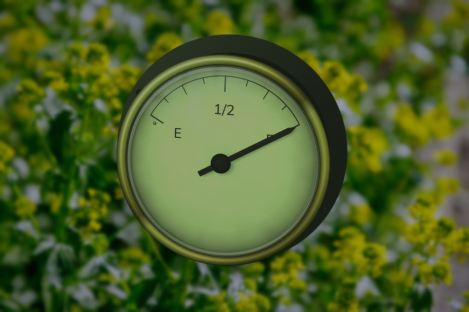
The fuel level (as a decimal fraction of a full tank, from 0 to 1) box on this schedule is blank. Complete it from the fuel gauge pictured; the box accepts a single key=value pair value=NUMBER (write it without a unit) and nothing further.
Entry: value=1
